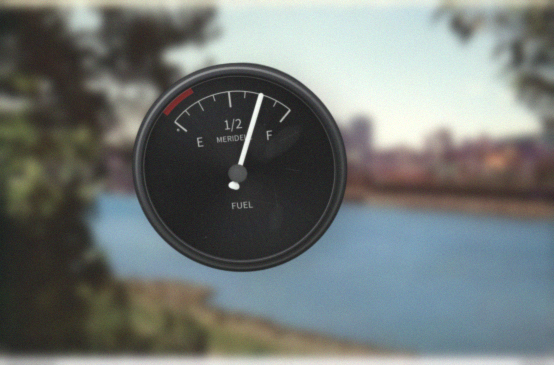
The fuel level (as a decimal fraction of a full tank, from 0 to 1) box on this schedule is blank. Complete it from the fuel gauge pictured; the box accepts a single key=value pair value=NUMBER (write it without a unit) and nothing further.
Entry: value=0.75
